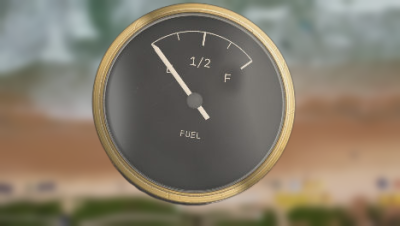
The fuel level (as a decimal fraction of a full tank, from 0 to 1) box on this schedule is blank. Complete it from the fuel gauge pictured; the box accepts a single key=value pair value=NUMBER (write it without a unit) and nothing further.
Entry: value=0
